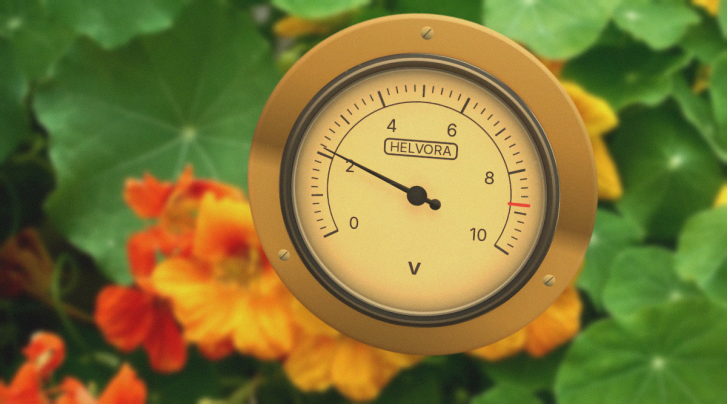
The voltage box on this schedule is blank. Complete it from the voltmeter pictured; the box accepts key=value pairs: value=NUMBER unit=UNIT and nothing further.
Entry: value=2.2 unit=V
